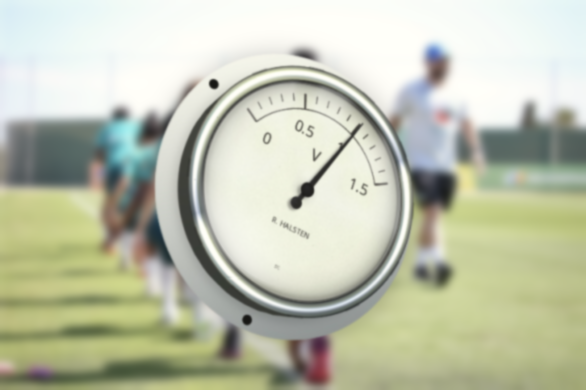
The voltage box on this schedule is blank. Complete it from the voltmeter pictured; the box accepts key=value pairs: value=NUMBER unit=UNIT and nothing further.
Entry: value=1 unit=V
